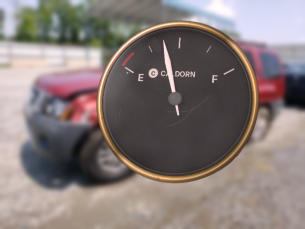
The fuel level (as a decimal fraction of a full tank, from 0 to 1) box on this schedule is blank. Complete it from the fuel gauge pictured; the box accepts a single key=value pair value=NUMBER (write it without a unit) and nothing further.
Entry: value=0.375
